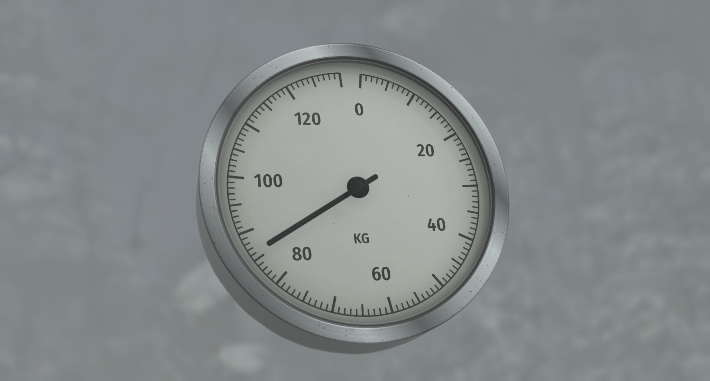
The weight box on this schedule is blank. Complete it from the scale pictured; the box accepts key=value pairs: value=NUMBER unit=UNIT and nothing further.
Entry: value=86 unit=kg
